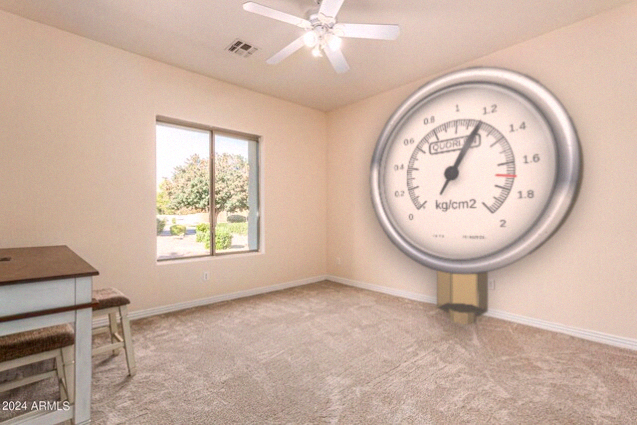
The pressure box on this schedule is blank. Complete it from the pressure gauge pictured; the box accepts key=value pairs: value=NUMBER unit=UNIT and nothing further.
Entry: value=1.2 unit=kg/cm²
